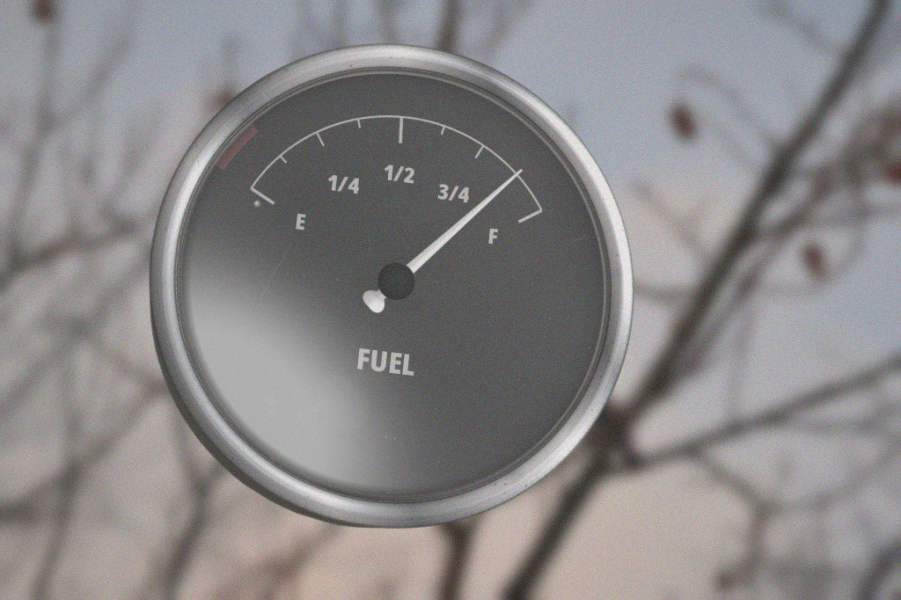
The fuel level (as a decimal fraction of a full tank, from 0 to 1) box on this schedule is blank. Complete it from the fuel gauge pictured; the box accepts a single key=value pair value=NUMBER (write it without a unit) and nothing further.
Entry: value=0.875
